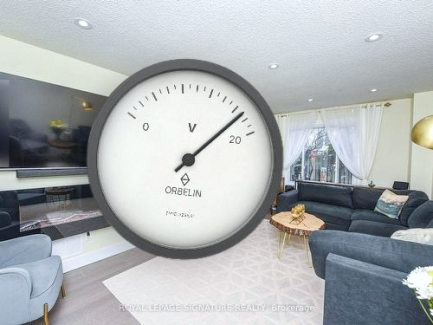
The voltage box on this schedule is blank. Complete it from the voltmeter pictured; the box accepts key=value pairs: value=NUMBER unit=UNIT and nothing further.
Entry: value=17 unit=V
